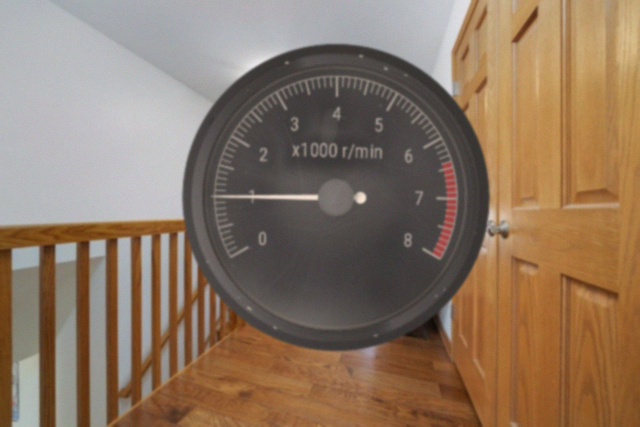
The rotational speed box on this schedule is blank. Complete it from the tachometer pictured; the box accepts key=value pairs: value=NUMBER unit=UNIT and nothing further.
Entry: value=1000 unit=rpm
